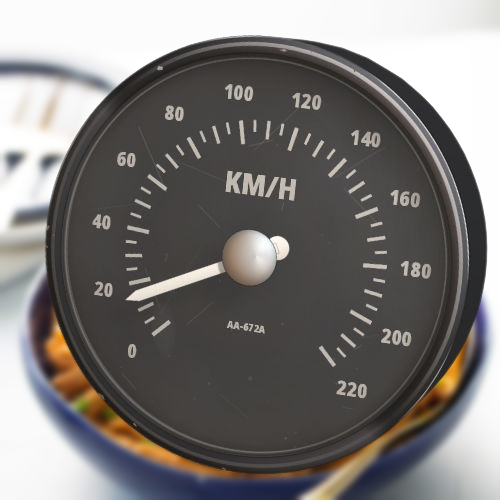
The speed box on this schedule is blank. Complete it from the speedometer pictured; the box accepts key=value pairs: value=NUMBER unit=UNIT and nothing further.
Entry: value=15 unit=km/h
